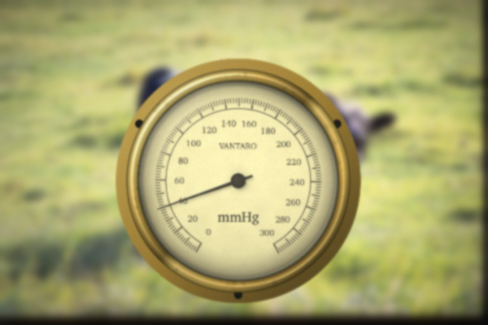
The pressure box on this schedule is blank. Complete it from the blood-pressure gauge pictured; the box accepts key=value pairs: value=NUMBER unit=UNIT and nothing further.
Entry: value=40 unit=mmHg
